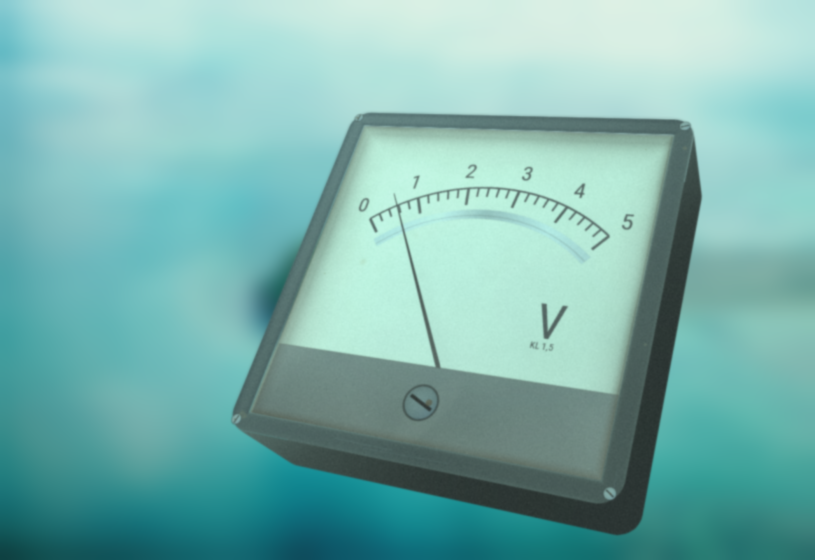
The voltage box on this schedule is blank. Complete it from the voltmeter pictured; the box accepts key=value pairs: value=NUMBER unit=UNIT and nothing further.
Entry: value=0.6 unit=V
